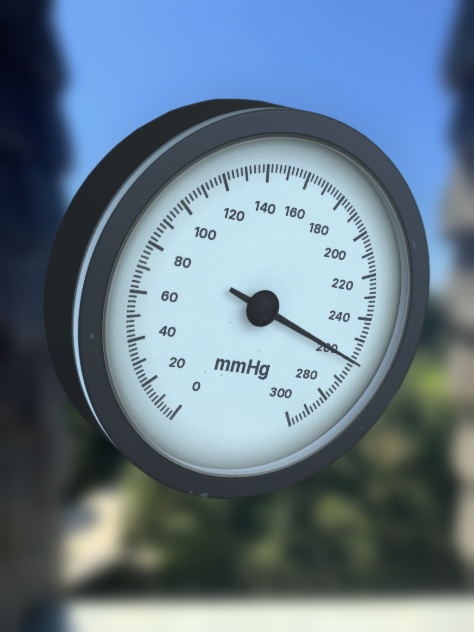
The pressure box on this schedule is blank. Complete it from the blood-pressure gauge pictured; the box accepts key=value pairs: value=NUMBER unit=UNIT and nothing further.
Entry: value=260 unit=mmHg
